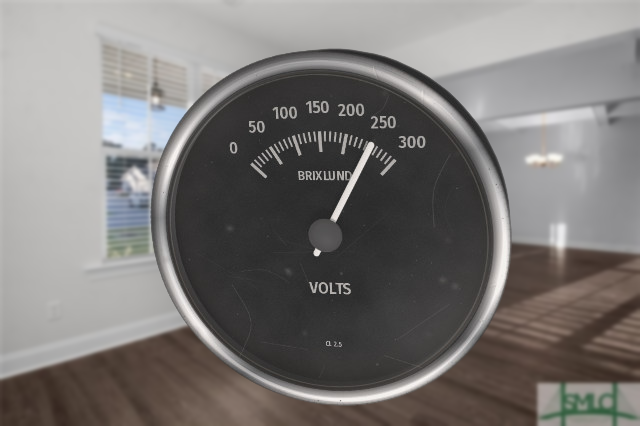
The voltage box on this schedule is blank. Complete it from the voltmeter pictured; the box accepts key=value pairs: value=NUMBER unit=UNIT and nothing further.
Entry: value=250 unit=V
